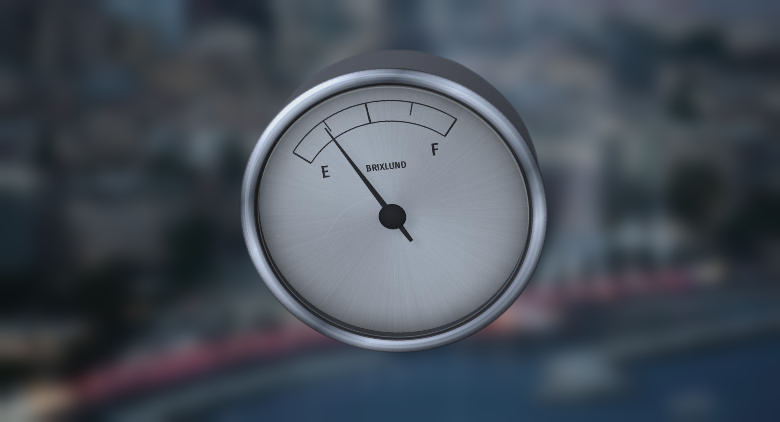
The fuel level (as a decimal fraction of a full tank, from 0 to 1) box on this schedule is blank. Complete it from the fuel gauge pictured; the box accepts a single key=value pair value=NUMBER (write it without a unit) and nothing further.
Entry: value=0.25
